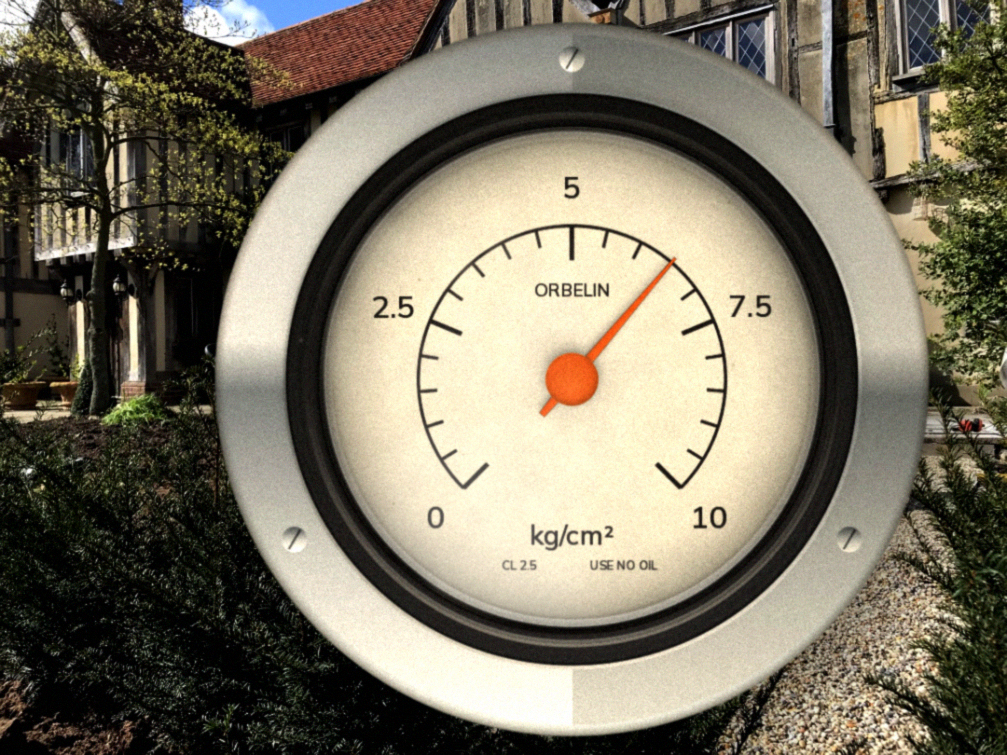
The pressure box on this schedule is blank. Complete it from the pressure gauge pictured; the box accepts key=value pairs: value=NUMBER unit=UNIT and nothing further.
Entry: value=6.5 unit=kg/cm²
